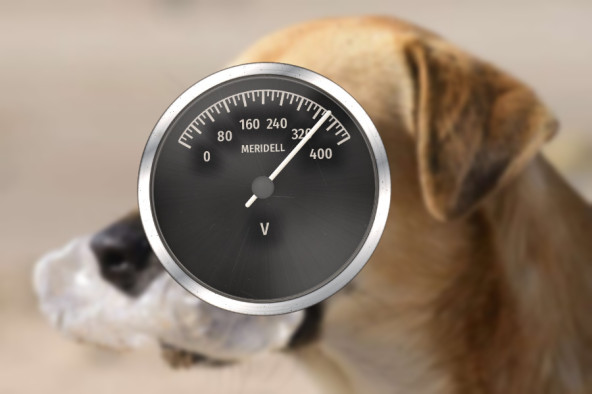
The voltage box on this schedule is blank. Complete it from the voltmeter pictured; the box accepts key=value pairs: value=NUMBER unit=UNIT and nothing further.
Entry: value=340 unit=V
